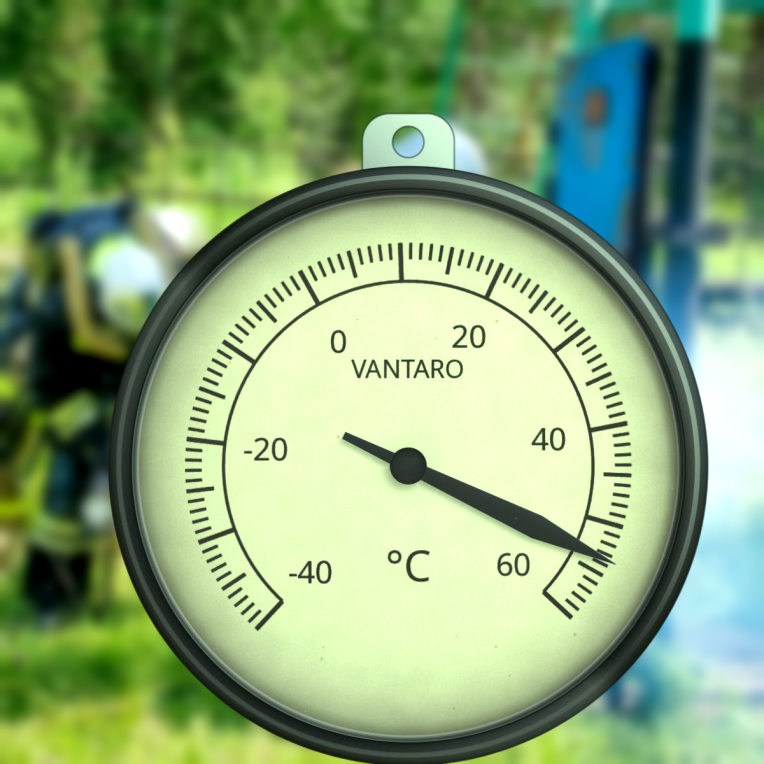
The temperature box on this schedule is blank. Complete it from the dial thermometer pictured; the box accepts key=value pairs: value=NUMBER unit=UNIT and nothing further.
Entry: value=53.5 unit=°C
